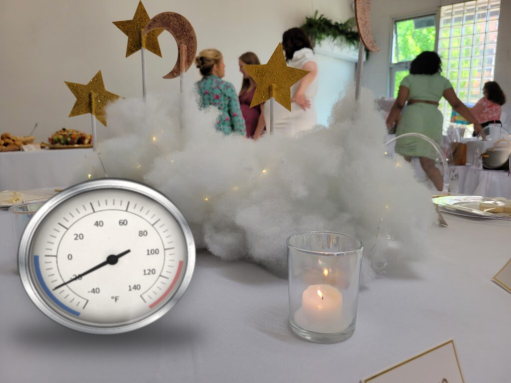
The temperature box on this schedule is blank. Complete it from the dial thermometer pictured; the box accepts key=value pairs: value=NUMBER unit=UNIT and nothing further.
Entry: value=-20 unit=°F
